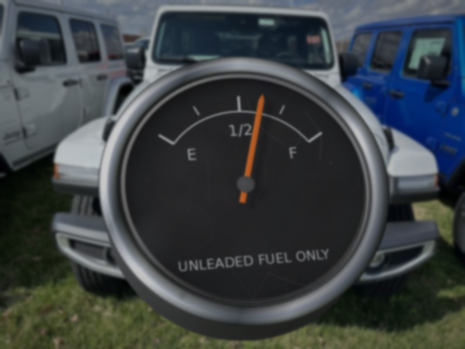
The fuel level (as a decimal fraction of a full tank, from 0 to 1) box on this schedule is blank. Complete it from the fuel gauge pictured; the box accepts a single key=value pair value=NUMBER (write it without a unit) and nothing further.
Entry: value=0.625
